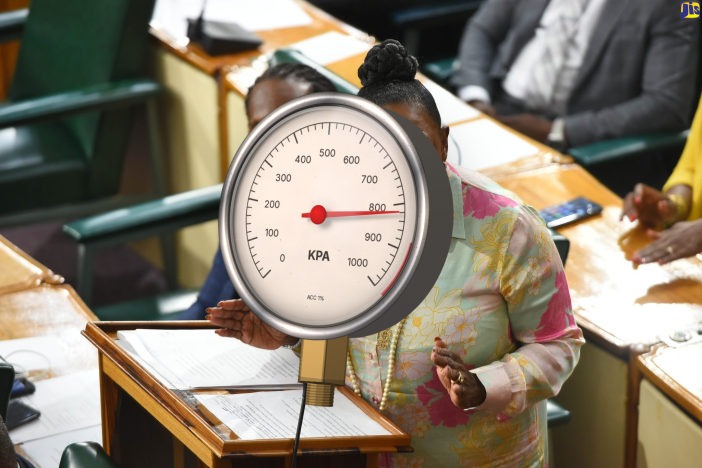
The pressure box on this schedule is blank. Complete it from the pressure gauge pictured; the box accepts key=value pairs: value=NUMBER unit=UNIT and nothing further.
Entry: value=820 unit=kPa
